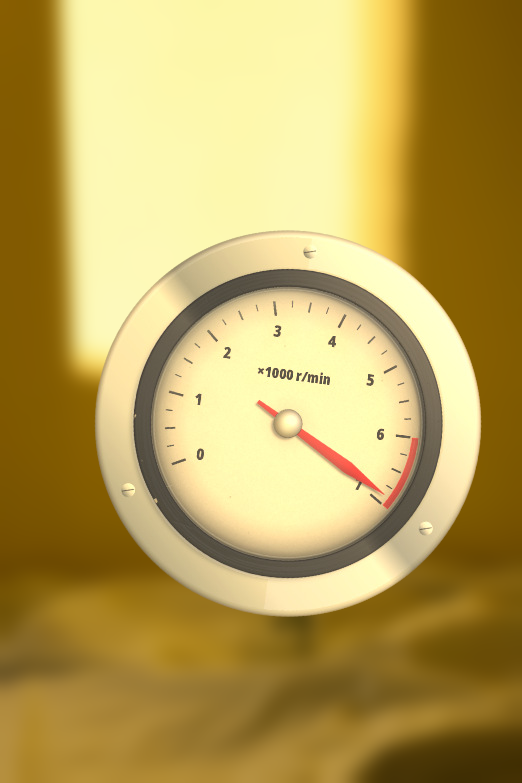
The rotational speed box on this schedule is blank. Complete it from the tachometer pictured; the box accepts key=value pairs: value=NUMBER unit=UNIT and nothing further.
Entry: value=6875 unit=rpm
